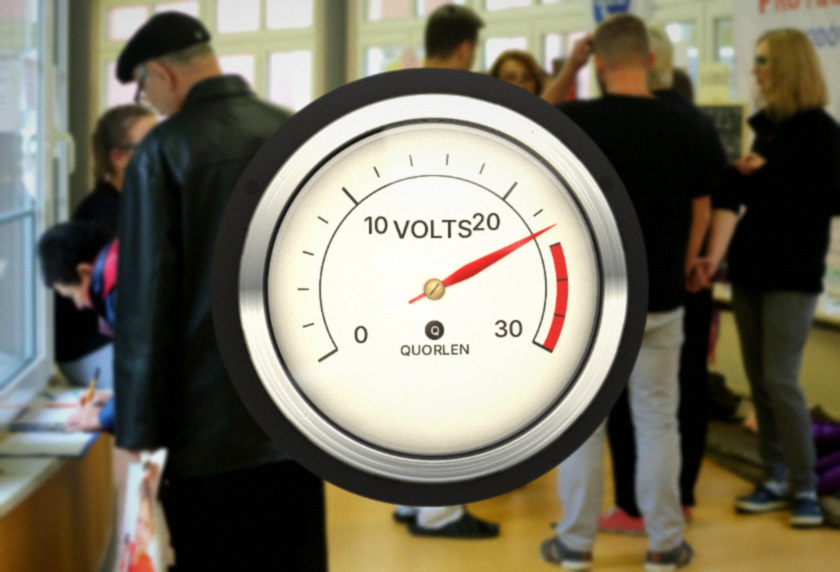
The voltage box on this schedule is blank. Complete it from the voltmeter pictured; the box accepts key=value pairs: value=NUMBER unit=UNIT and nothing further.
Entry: value=23 unit=V
